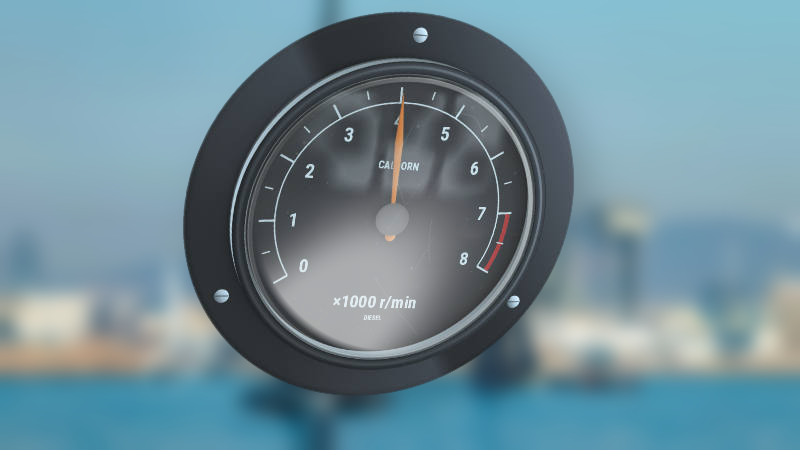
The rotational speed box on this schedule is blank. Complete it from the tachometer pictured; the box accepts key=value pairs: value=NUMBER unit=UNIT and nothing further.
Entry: value=4000 unit=rpm
